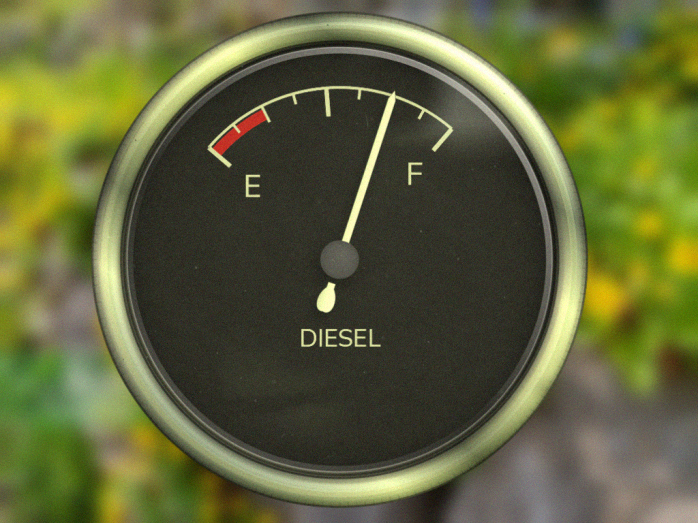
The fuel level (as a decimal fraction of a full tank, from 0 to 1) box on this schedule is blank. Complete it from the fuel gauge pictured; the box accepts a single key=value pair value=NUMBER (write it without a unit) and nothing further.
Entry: value=0.75
